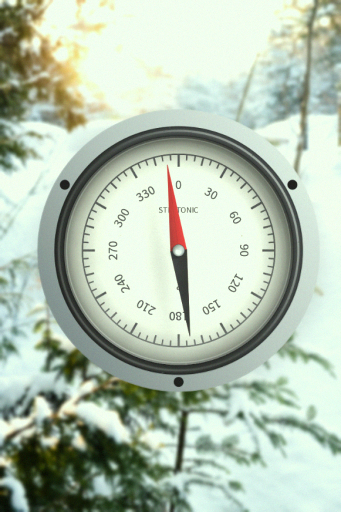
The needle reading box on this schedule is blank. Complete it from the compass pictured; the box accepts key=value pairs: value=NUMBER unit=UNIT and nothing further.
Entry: value=352.5 unit=°
